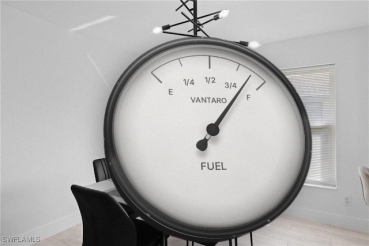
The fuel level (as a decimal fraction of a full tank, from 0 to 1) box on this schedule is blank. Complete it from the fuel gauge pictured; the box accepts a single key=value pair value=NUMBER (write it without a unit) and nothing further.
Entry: value=0.875
